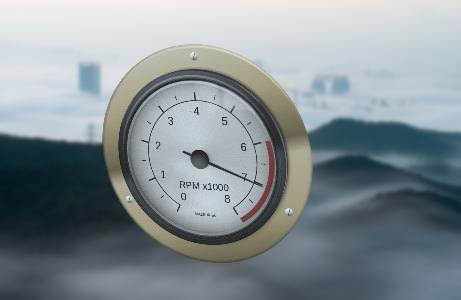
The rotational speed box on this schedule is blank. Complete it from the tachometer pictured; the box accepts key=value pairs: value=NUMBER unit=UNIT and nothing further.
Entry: value=7000 unit=rpm
